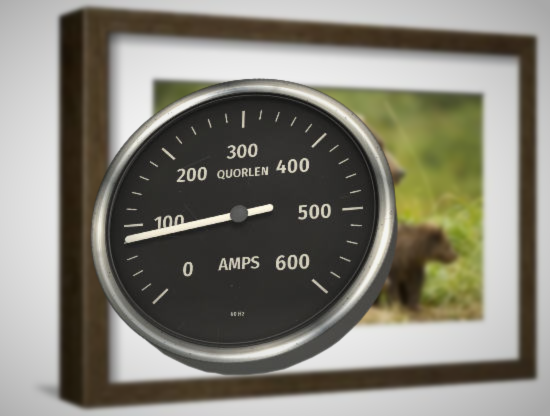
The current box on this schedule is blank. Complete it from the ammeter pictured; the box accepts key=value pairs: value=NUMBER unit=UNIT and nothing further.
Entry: value=80 unit=A
